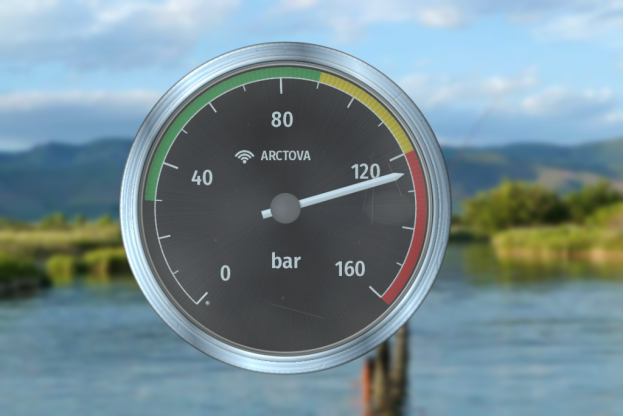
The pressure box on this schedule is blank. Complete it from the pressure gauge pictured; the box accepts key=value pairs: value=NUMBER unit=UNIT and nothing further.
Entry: value=125 unit=bar
